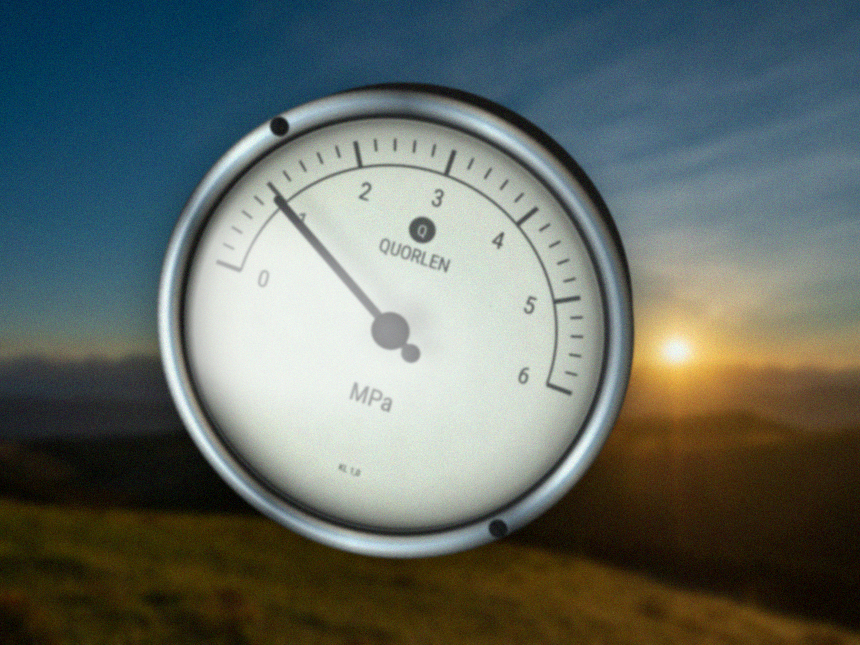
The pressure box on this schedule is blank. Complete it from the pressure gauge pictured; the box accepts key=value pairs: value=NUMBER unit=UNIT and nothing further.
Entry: value=1 unit=MPa
